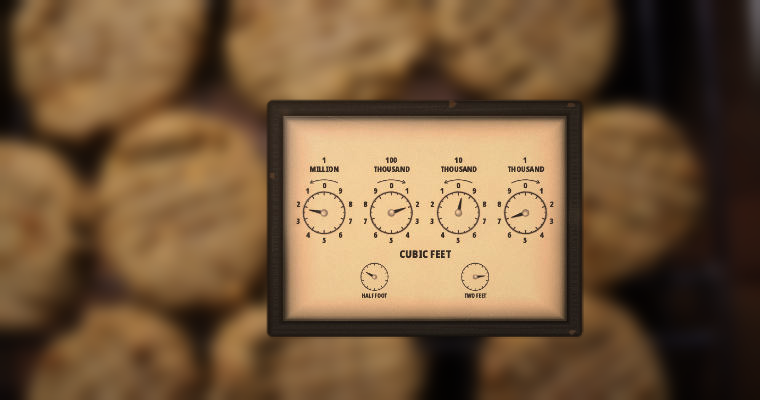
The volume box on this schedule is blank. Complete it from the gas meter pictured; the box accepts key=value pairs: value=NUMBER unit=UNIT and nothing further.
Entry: value=219700 unit=ft³
